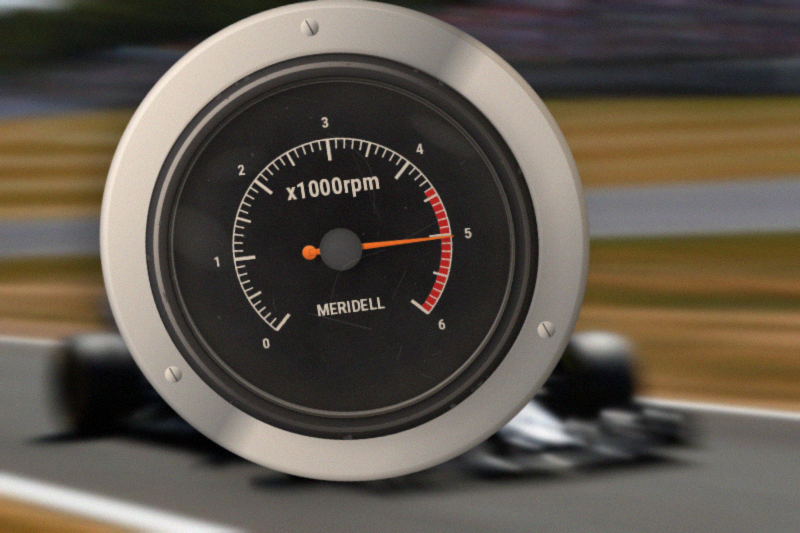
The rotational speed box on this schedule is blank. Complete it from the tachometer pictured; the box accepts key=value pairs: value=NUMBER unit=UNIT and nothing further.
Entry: value=5000 unit=rpm
